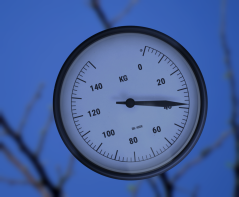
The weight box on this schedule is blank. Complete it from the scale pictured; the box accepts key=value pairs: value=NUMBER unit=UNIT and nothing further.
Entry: value=38 unit=kg
